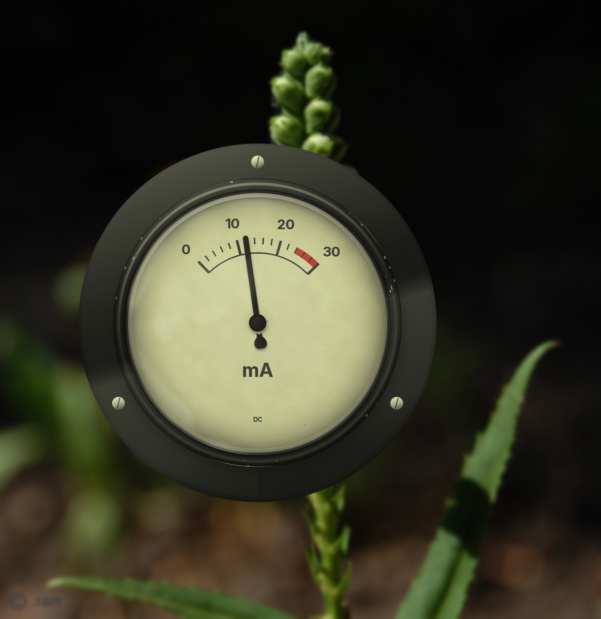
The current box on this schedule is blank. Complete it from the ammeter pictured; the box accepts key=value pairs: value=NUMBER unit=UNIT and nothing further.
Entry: value=12 unit=mA
